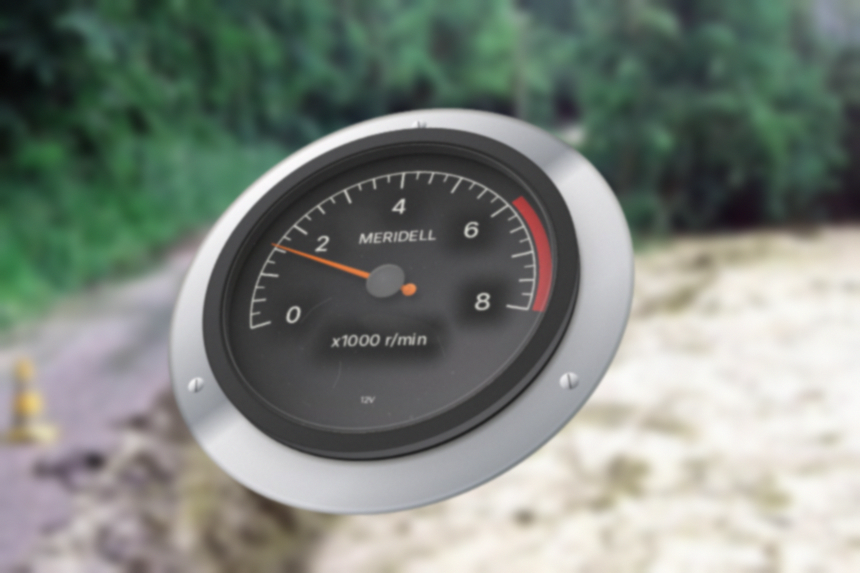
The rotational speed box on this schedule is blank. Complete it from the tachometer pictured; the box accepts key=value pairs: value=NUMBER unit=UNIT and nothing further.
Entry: value=1500 unit=rpm
